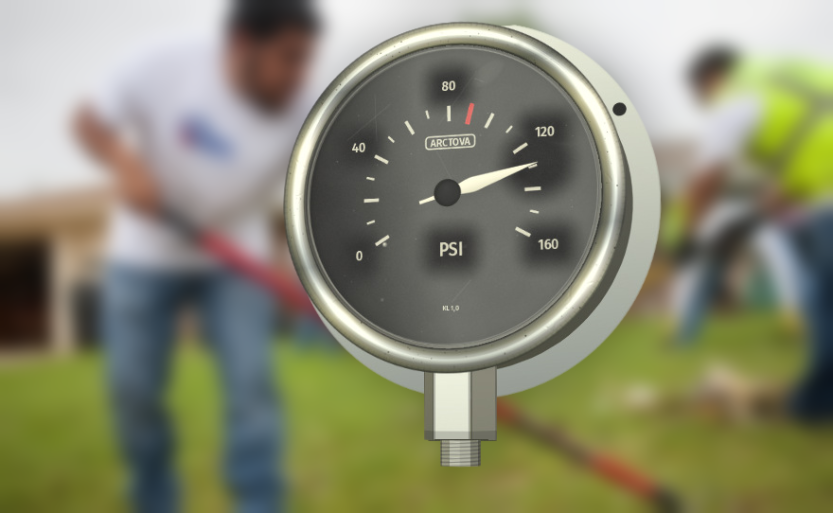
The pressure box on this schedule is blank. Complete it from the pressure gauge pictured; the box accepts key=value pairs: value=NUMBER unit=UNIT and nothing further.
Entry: value=130 unit=psi
